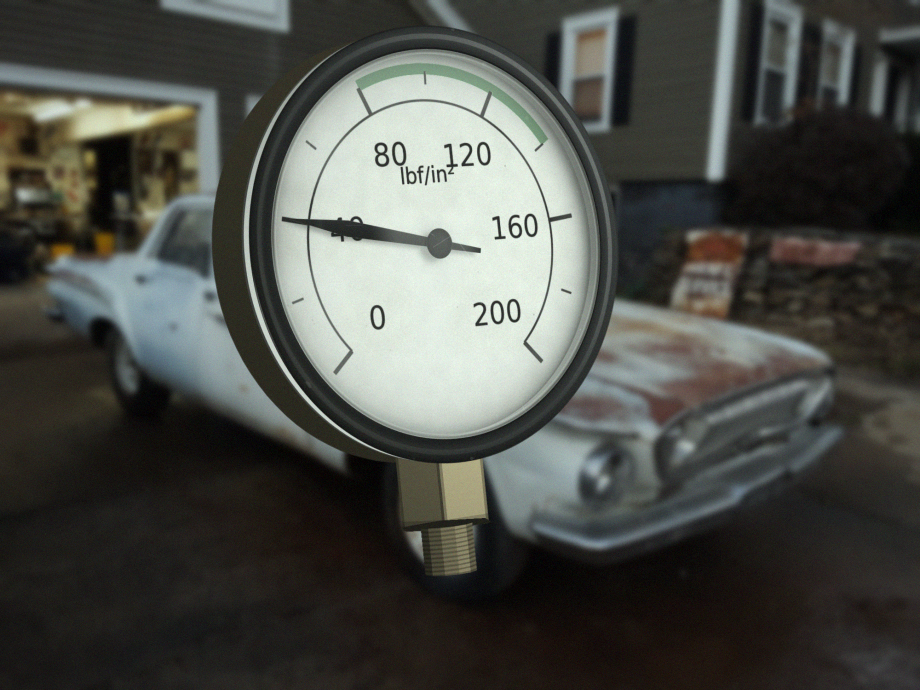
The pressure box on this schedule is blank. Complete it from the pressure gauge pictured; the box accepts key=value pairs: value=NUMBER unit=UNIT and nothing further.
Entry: value=40 unit=psi
